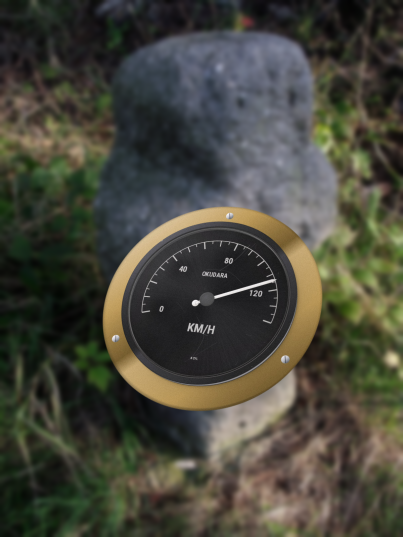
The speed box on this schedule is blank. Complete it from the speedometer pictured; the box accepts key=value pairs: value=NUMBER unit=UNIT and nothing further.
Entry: value=115 unit=km/h
